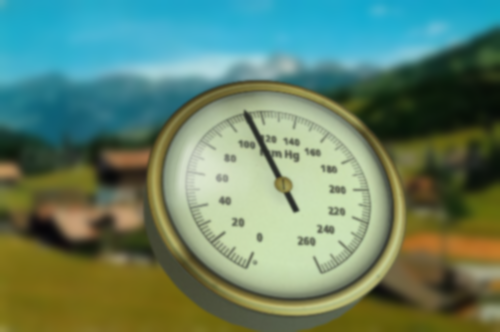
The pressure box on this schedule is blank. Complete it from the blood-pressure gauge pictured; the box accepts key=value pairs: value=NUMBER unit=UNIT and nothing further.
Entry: value=110 unit=mmHg
